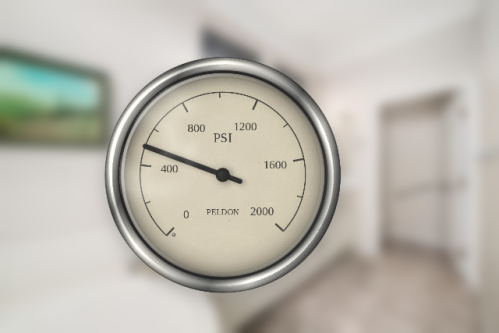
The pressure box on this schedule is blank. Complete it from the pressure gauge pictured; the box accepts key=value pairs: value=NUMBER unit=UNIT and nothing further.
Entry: value=500 unit=psi
